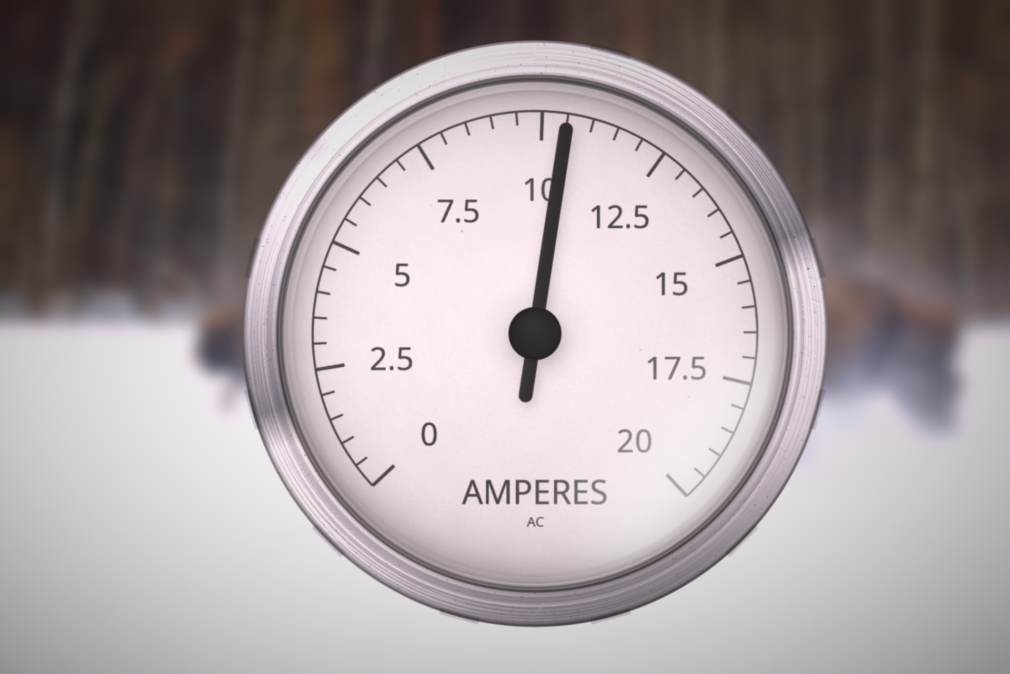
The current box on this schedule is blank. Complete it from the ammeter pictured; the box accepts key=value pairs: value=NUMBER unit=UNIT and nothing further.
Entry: value=10.5 unit=A
